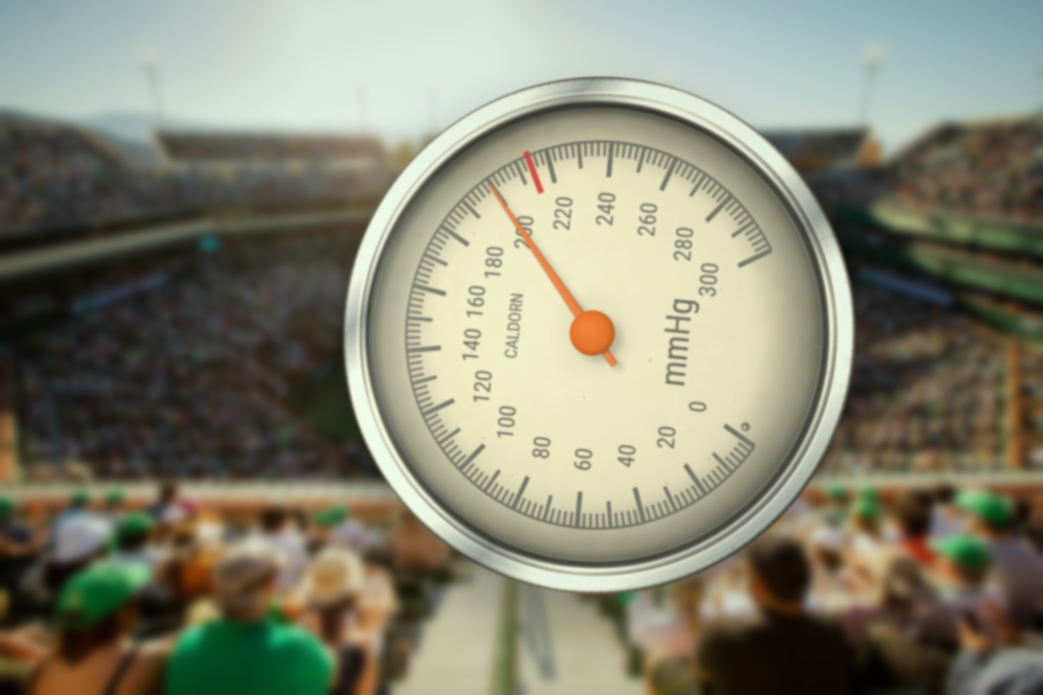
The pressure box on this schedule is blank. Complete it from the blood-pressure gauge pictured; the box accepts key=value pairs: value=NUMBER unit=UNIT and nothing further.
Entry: value=200 unit=mmHg
